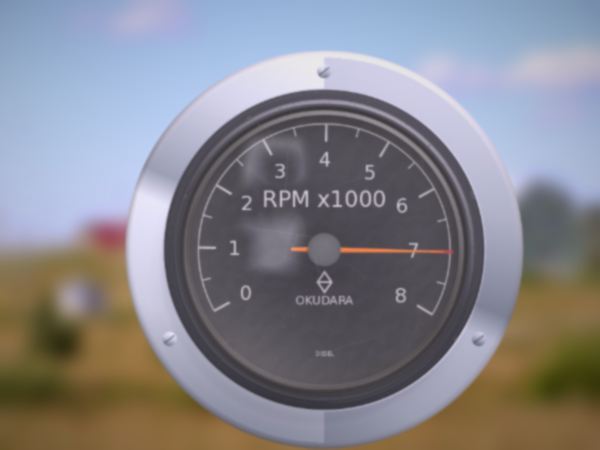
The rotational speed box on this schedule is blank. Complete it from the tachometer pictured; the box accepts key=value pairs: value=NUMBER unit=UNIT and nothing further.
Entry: value=7000 unit=rpm
